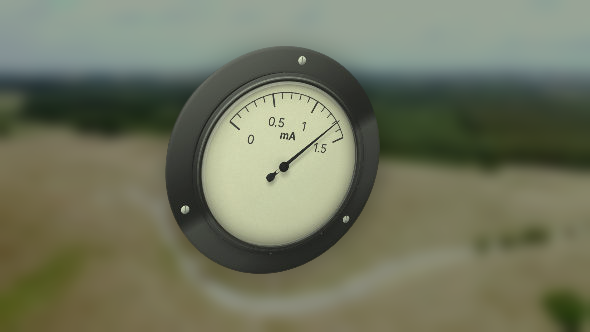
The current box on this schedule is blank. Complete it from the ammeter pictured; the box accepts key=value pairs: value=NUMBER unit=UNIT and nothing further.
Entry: value=1.3 unit=mA
